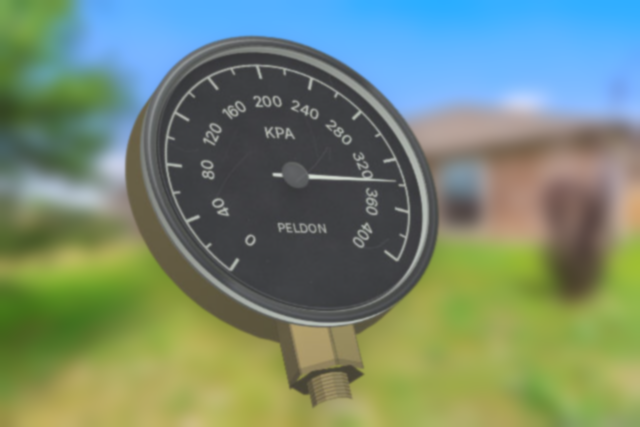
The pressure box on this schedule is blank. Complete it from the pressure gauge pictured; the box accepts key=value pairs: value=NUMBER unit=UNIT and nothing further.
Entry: value=340 unit=kPa
